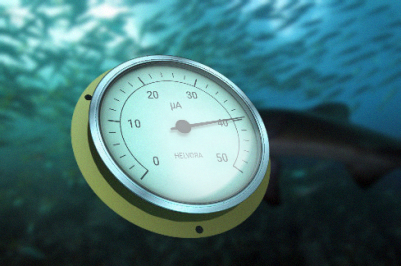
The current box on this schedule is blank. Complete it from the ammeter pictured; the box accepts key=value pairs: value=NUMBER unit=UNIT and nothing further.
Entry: value=40 unit=µA
